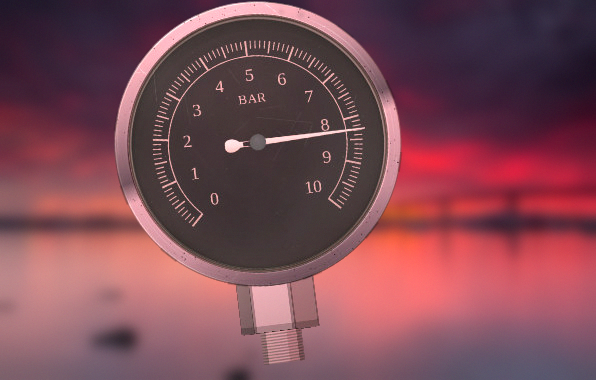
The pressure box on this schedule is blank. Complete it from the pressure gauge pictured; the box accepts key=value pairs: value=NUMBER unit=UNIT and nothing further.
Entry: value=8.3 unit=bar
